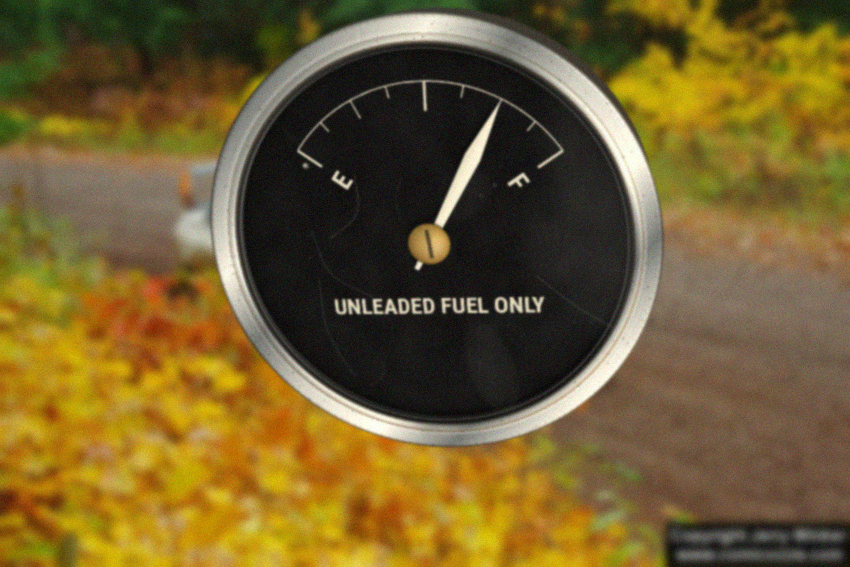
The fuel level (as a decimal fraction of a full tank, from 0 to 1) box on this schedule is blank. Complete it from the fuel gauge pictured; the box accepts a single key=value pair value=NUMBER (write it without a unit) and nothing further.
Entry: value=0.75
